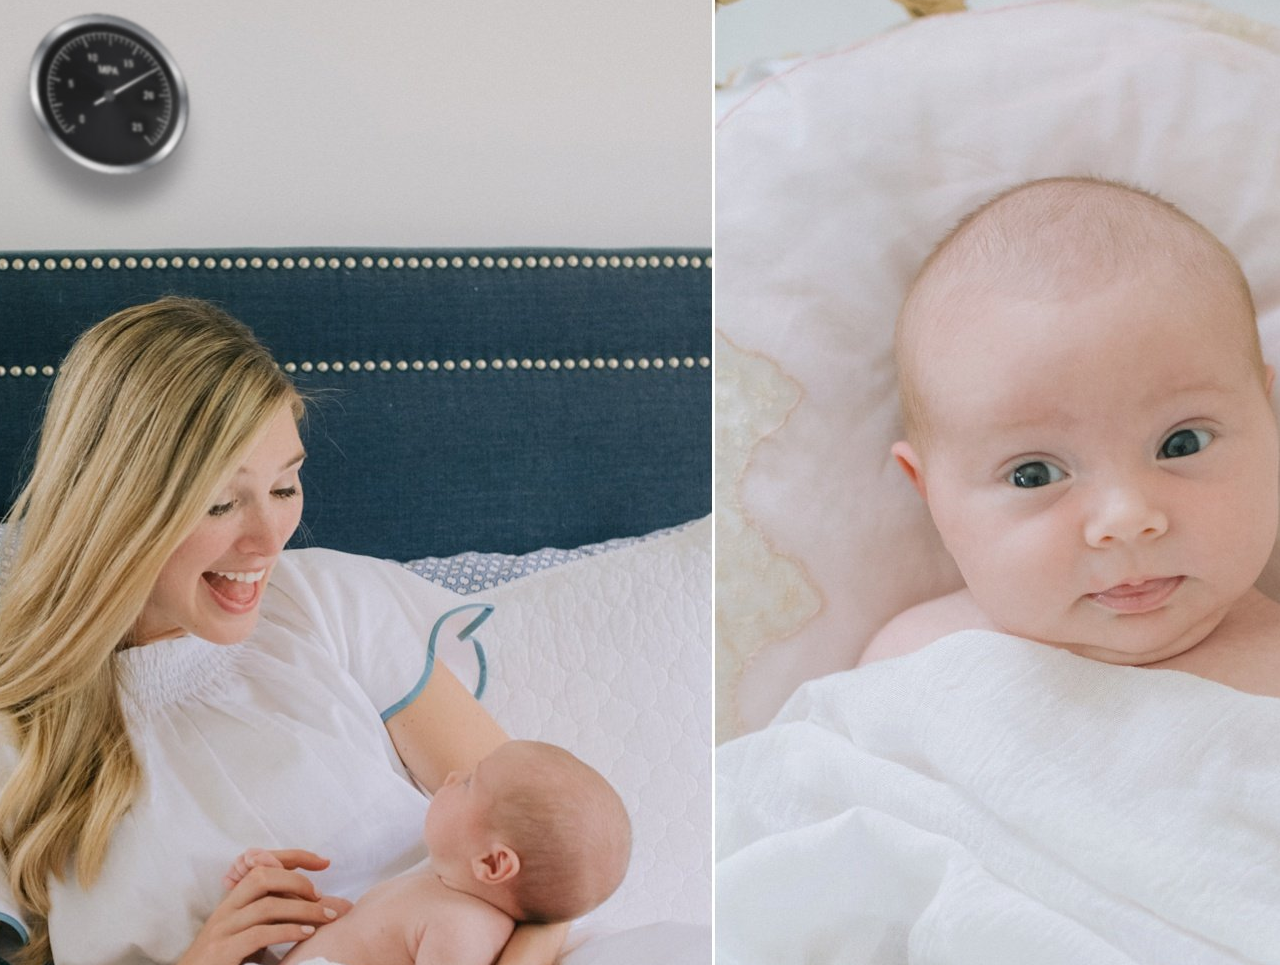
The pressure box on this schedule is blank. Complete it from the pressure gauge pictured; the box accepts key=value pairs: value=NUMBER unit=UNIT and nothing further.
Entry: value=17.5 unit=MPa
